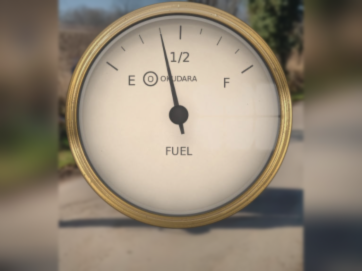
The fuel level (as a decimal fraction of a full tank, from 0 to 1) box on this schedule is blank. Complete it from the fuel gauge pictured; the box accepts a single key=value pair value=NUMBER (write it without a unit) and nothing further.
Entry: value=0.375
